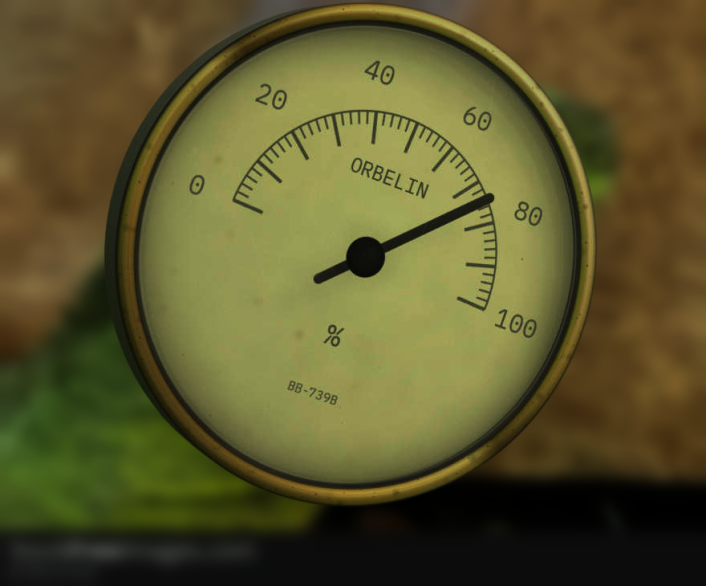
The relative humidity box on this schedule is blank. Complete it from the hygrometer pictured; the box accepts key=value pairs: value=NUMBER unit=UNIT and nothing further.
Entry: value=74 unit=%
